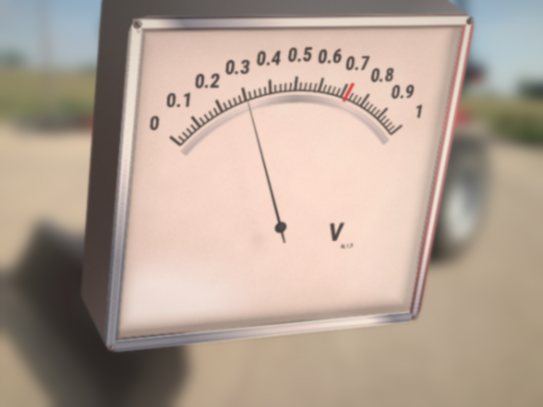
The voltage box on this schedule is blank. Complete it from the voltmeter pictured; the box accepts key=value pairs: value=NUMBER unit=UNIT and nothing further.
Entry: value=0.3 unit=V
